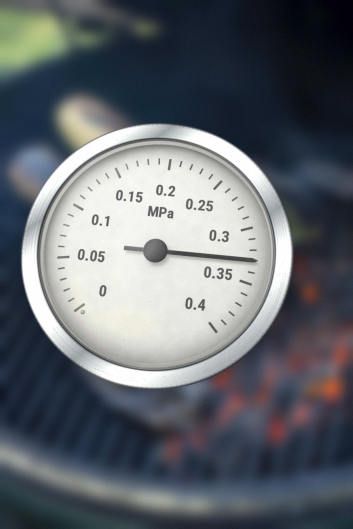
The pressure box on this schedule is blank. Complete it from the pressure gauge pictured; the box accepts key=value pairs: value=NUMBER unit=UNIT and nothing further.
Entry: value=0.33 unit=MPa
